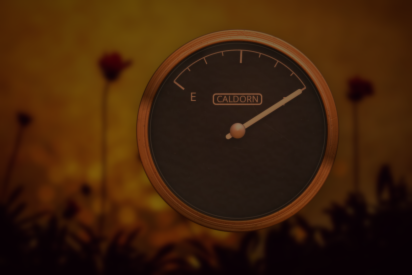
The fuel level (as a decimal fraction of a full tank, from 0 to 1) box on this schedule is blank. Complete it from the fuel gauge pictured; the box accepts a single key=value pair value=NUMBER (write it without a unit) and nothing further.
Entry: value=1
